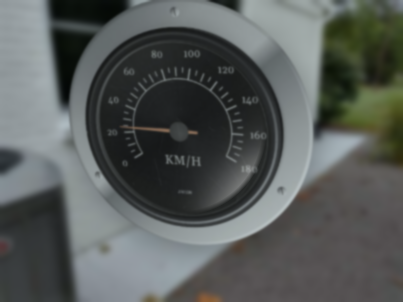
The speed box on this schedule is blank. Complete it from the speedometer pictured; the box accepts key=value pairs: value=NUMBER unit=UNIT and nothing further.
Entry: value=25 unit=km/h
